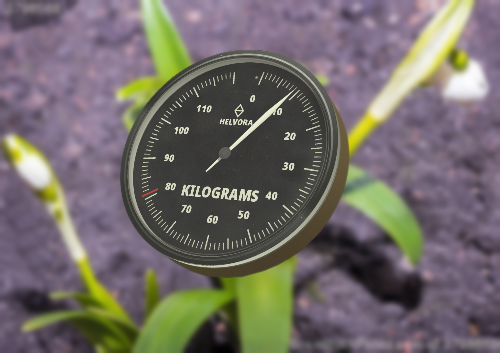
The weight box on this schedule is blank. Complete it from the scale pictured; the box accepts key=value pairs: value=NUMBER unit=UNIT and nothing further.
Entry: value=10 unit=kg
